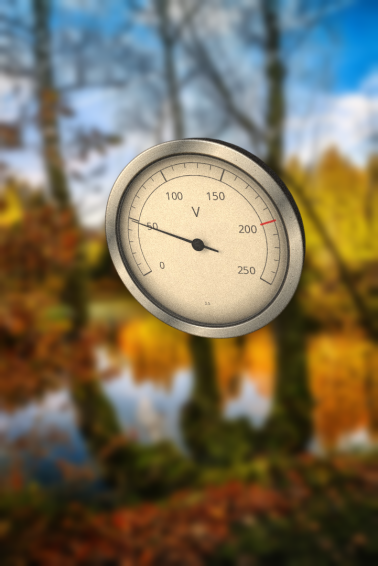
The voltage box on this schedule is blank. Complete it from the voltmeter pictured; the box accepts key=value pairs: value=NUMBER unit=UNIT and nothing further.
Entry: value=50 unit=V
